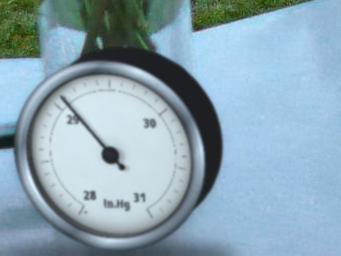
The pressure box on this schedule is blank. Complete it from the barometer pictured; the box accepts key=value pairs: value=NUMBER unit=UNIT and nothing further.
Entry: value=29.1 unit=inHg
